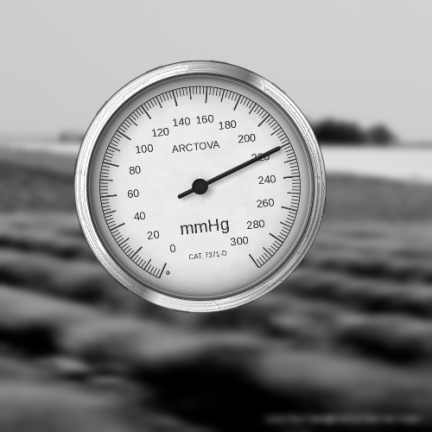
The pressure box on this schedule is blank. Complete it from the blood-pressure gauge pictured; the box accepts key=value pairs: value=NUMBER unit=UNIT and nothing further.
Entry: value=220 unit=mmHg
